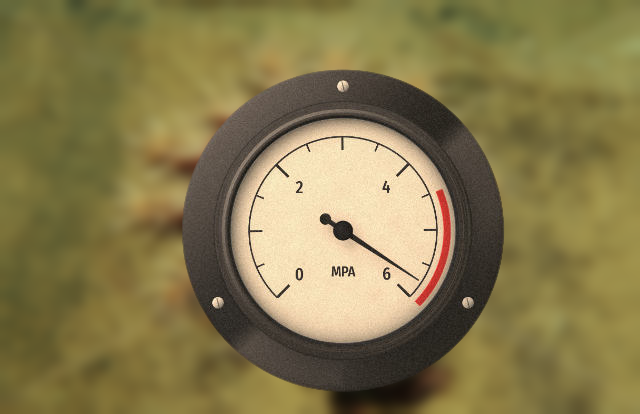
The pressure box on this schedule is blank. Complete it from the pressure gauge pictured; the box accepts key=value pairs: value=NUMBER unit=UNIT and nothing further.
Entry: value=5.75 unit=MPa
